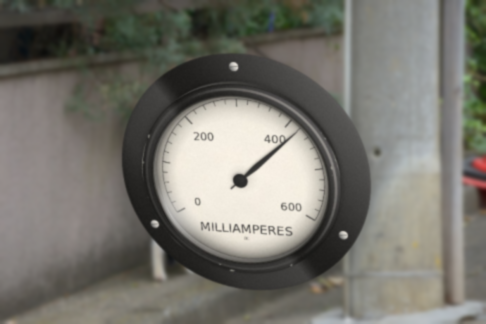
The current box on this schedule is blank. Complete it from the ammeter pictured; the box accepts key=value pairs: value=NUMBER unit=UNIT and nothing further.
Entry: value=420 unit=mA
